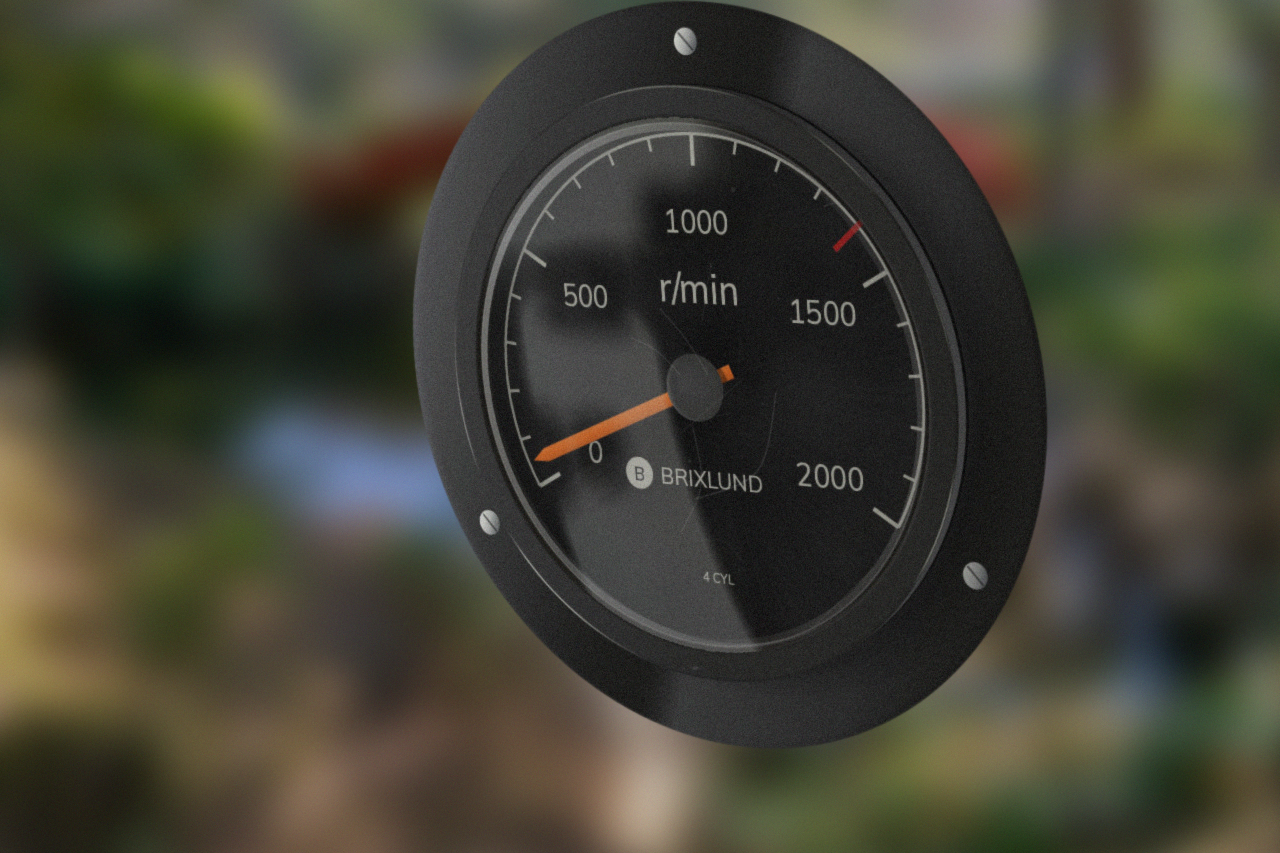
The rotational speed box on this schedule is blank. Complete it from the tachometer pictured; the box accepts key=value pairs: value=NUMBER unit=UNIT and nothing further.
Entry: value=50 unit=rpm
